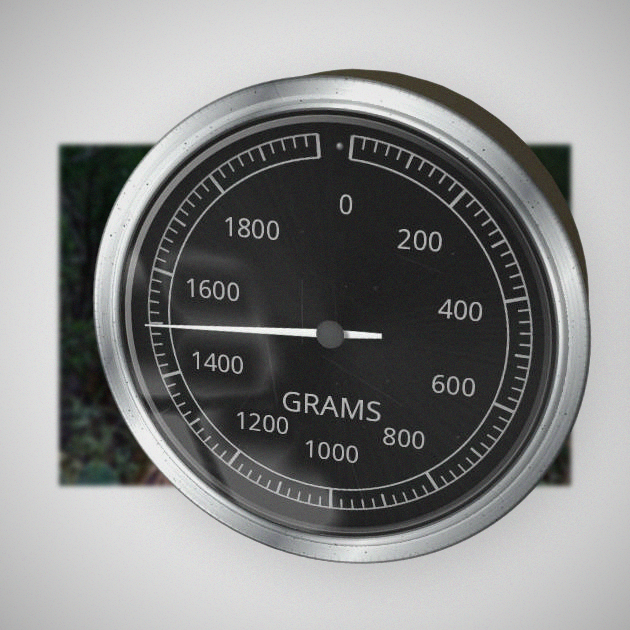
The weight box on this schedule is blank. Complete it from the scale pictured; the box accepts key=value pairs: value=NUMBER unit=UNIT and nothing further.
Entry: value=1500 unit=g
